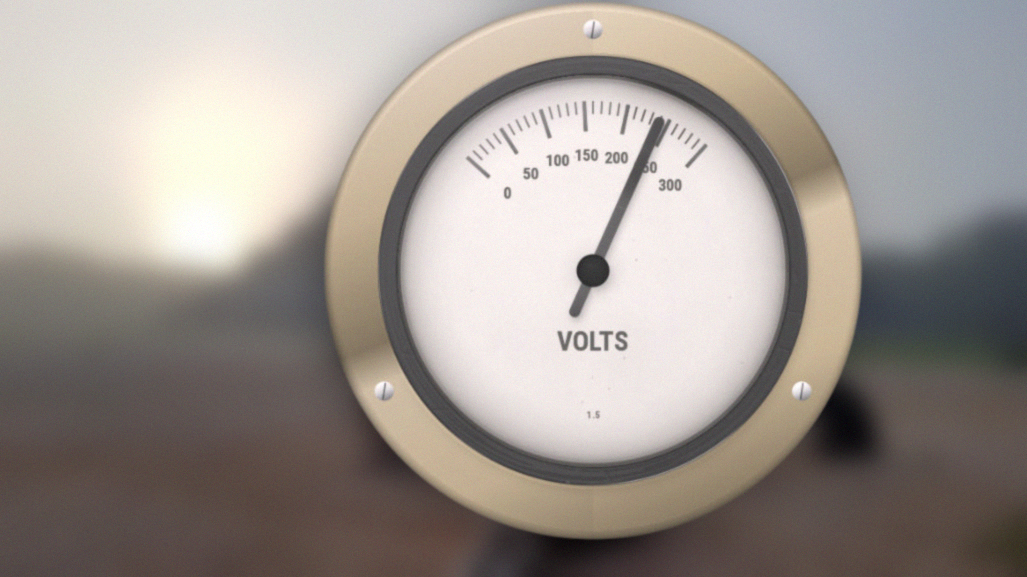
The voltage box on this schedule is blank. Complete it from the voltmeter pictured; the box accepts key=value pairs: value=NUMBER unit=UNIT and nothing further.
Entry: value=240 unit=V
